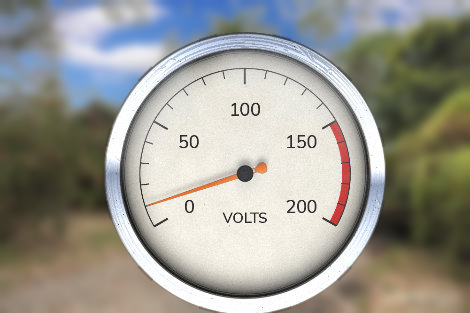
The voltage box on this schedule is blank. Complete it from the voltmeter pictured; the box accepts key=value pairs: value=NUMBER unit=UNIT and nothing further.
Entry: value=10 unit=V
